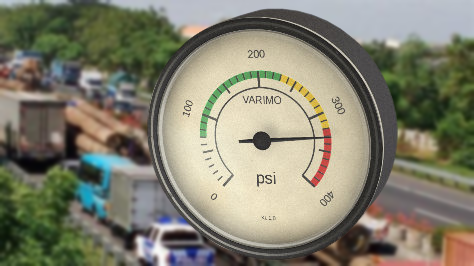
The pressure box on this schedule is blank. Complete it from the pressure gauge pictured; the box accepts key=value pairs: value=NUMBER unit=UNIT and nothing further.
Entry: value=330 unit=psi
